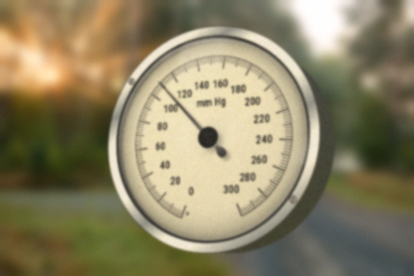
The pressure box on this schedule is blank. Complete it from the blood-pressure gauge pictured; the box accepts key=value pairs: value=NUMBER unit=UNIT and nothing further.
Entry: value=110 unit=mmHg
